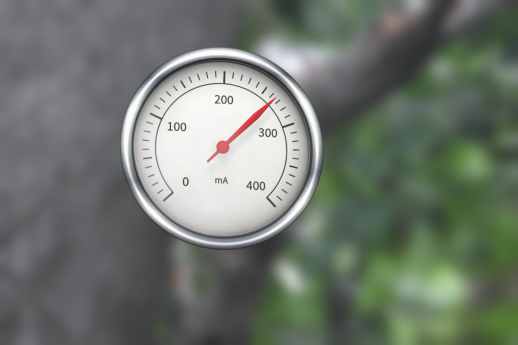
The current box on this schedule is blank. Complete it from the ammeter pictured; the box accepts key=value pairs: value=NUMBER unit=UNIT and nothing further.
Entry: value=265 unit=mA
